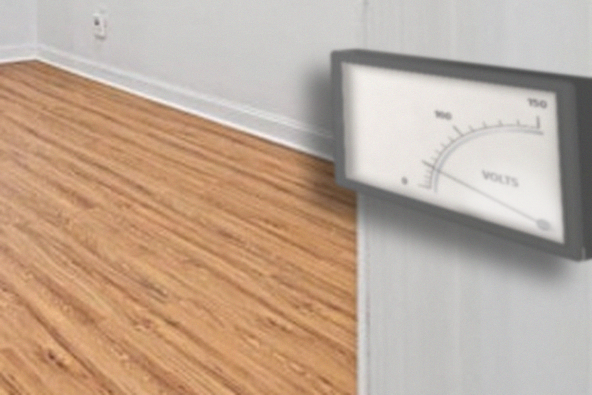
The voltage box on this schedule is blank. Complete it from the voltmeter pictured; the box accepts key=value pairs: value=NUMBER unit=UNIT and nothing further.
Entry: value=50 unit=V
